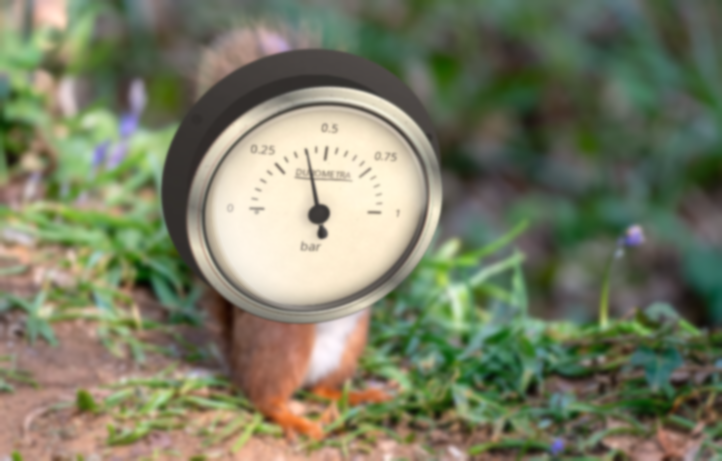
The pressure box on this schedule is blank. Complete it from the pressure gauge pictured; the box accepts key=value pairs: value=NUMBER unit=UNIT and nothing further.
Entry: value=0.4 unit=bar
